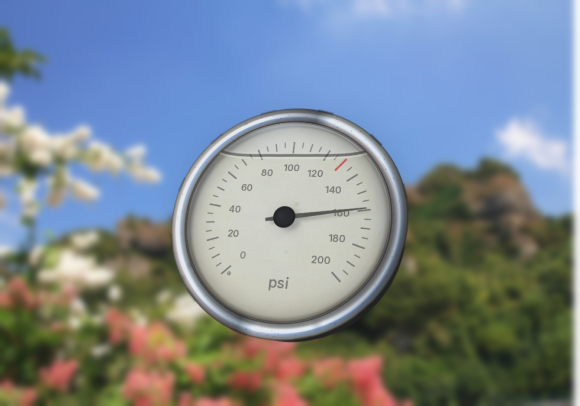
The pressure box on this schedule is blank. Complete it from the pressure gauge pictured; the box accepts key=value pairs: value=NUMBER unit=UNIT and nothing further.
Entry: value=160 unit=psi
